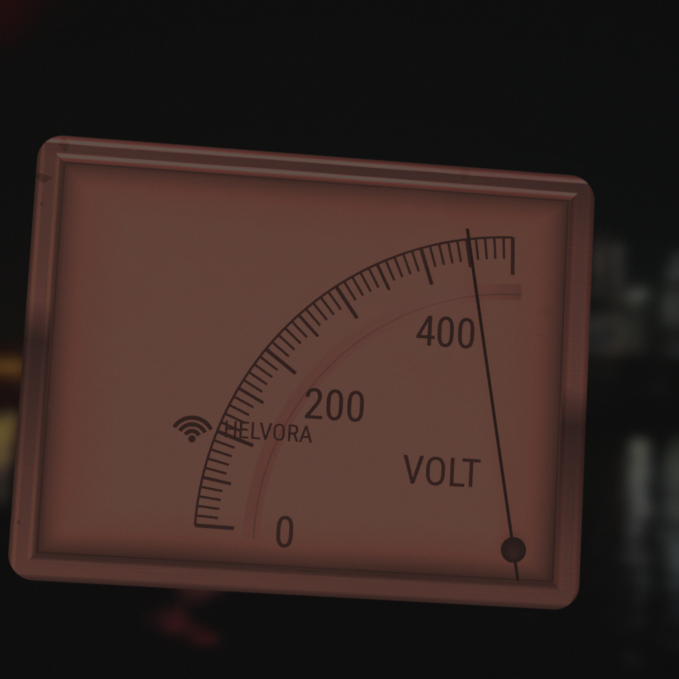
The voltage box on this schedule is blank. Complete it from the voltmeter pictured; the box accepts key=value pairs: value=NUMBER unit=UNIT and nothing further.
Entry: value=450 unit=V
